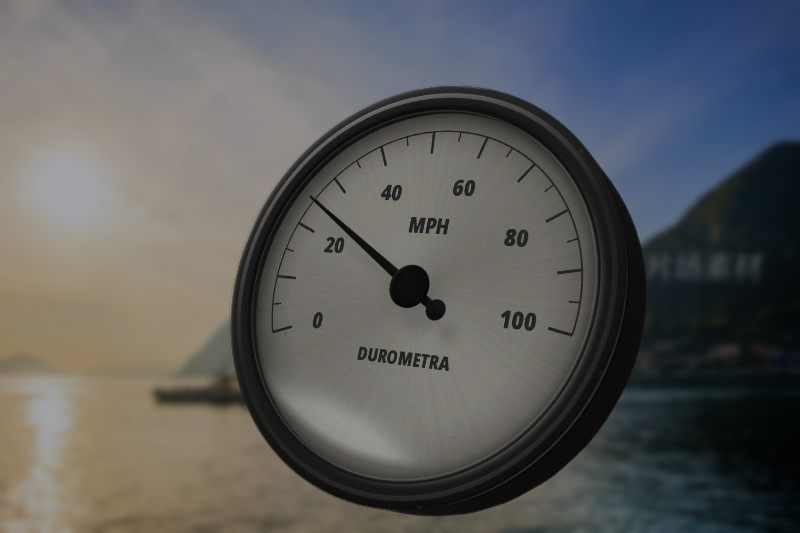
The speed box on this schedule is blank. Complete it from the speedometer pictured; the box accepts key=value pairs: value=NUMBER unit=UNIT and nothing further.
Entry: value=25 unit=mph
